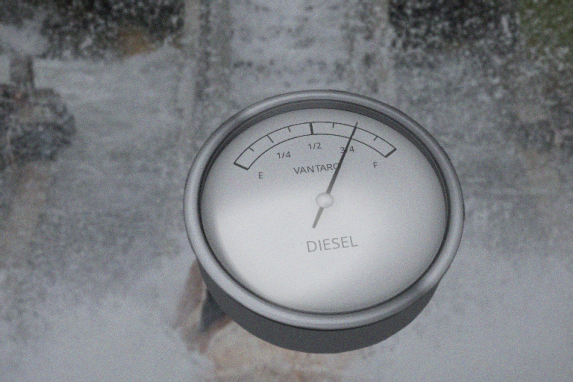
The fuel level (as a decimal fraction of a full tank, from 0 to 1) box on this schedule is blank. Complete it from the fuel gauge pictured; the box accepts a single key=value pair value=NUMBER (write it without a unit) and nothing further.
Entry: value=0.75
